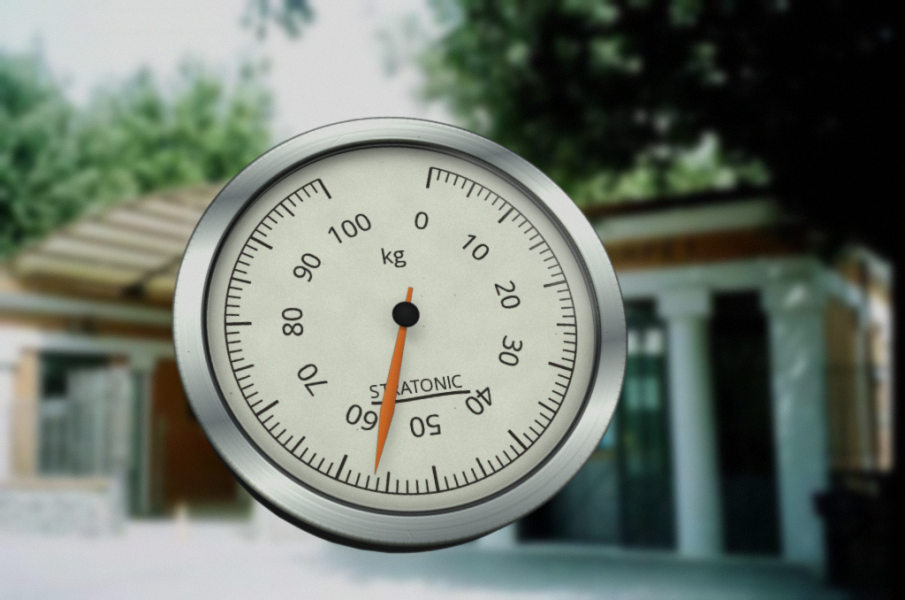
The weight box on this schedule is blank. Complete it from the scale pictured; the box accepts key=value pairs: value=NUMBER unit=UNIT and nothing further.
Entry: value=56.5 unit=kg
